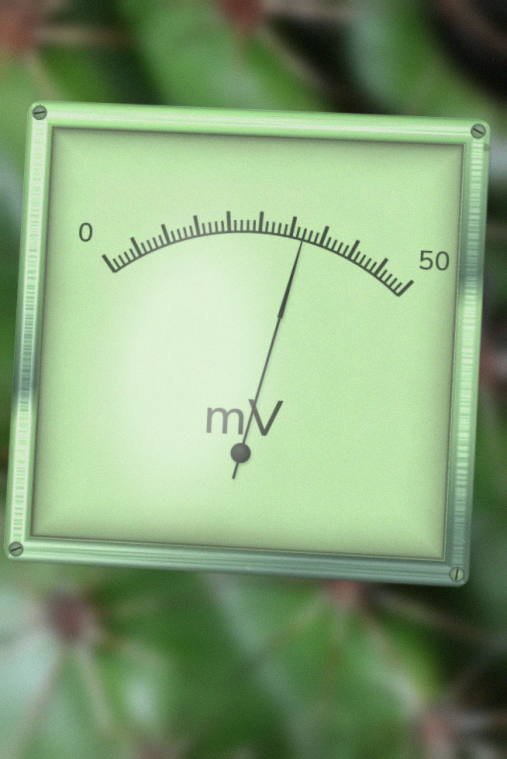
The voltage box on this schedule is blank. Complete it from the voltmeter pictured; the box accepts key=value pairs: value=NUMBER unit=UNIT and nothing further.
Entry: value=32 unit=mV
